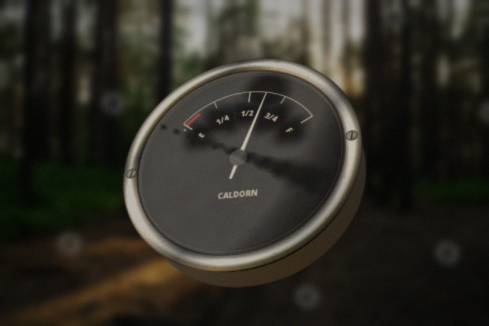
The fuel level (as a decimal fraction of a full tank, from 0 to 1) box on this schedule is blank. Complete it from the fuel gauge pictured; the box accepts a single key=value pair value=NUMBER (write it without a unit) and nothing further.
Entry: value=0.625
